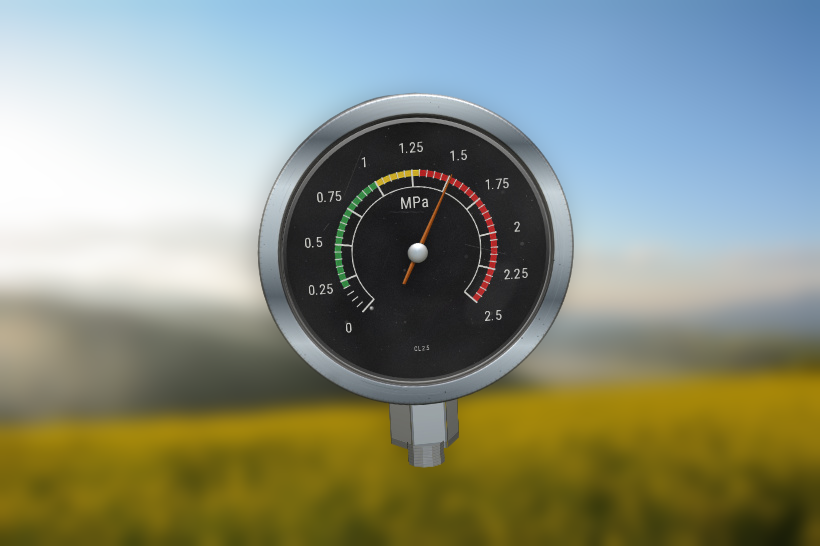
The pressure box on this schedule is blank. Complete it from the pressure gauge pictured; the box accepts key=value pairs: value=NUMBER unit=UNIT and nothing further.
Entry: value=1.5 unit=MPa
